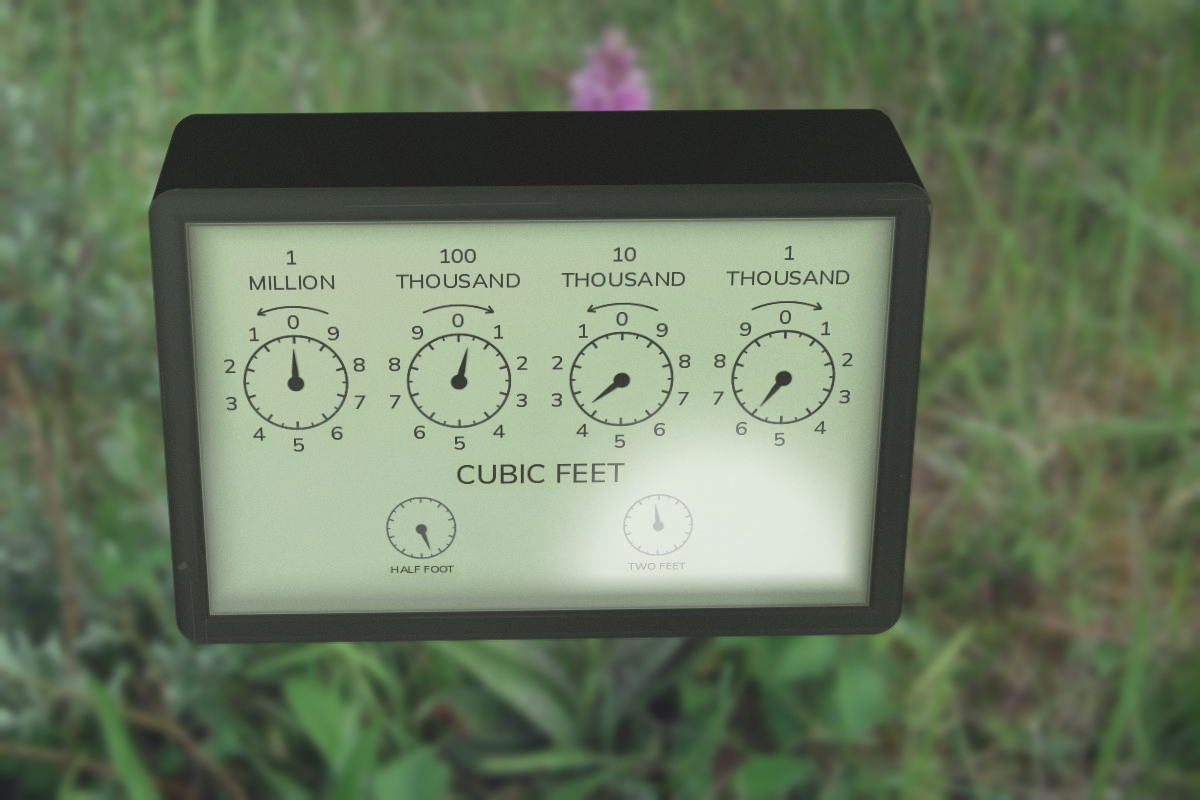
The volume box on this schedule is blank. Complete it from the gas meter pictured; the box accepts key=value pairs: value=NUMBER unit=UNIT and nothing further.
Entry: value=3600 unit=ft³
